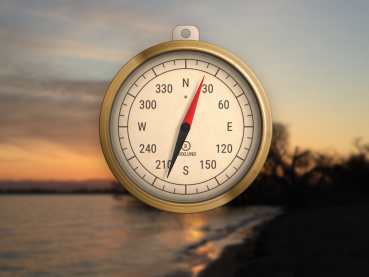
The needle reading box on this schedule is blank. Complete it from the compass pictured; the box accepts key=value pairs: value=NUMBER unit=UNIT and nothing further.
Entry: value=20 unit=°
